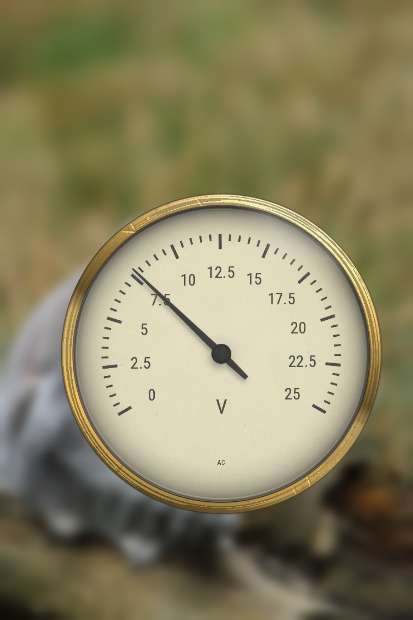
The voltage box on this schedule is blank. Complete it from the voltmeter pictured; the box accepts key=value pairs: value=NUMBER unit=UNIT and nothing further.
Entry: value=7.75 unit=V
